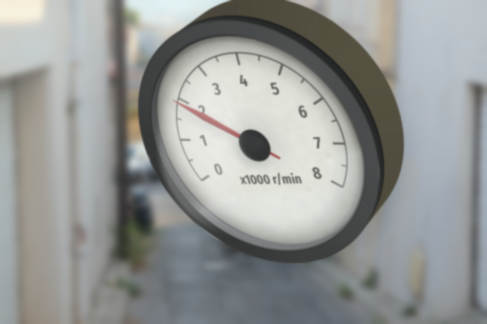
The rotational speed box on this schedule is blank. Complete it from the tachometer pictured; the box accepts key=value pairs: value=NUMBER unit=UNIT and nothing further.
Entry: value=2000 unit=rpm
